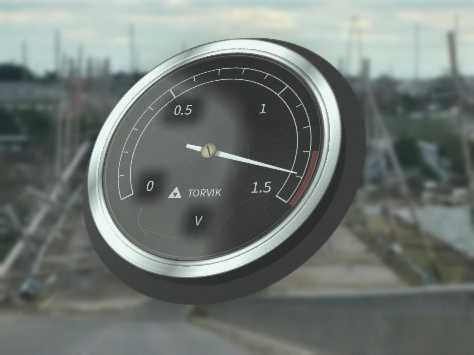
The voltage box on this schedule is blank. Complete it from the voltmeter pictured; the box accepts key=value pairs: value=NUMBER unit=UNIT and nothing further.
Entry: value=1.4 unit=V
